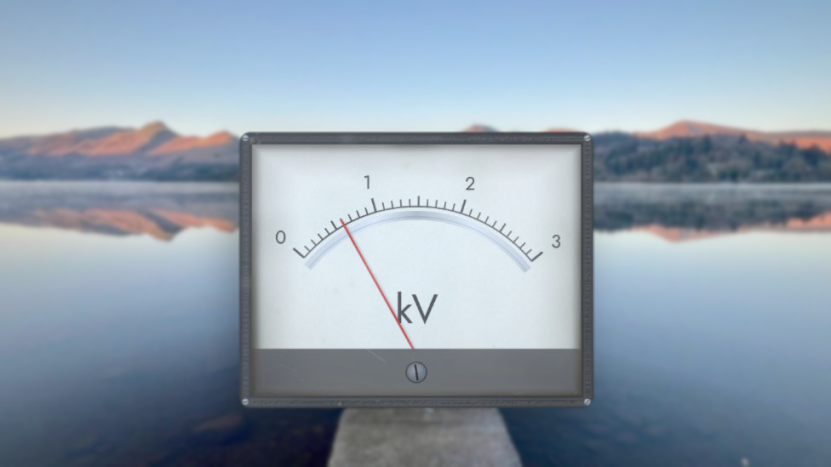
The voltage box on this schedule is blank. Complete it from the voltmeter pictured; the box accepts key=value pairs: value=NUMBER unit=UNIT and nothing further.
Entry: value=0.6 unit=kV
